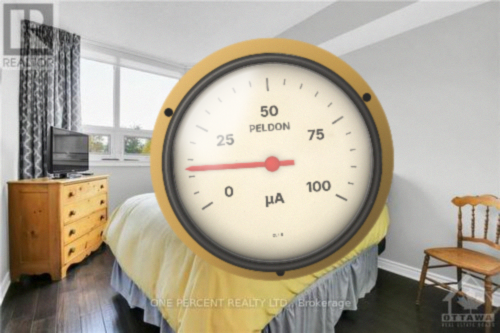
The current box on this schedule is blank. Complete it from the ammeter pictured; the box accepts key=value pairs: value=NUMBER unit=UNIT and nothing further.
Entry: value=12.5 unit=µA
